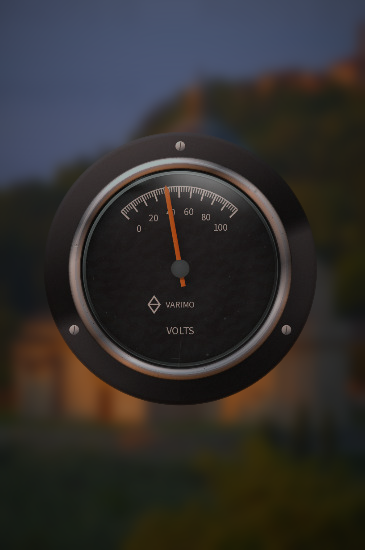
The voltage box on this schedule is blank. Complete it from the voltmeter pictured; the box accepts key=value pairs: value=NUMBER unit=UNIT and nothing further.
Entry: value=40 unit=V
